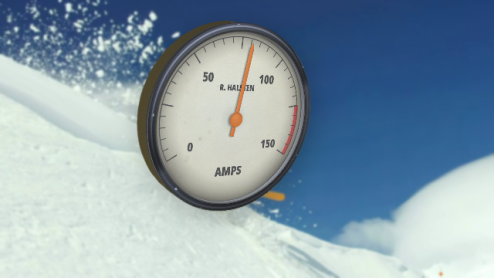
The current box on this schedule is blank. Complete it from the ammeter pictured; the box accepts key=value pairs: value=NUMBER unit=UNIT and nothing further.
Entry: value=80 unit=A
